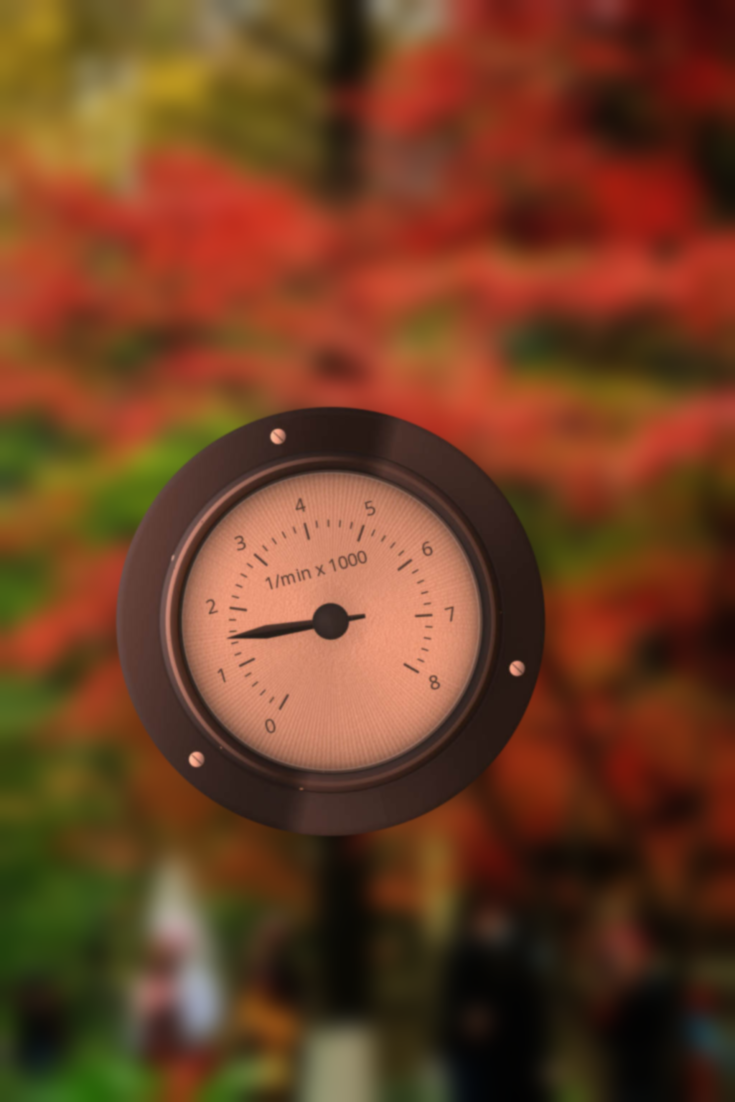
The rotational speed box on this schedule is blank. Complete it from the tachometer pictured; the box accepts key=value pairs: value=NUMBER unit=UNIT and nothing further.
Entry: value=1500 unit=rpm
